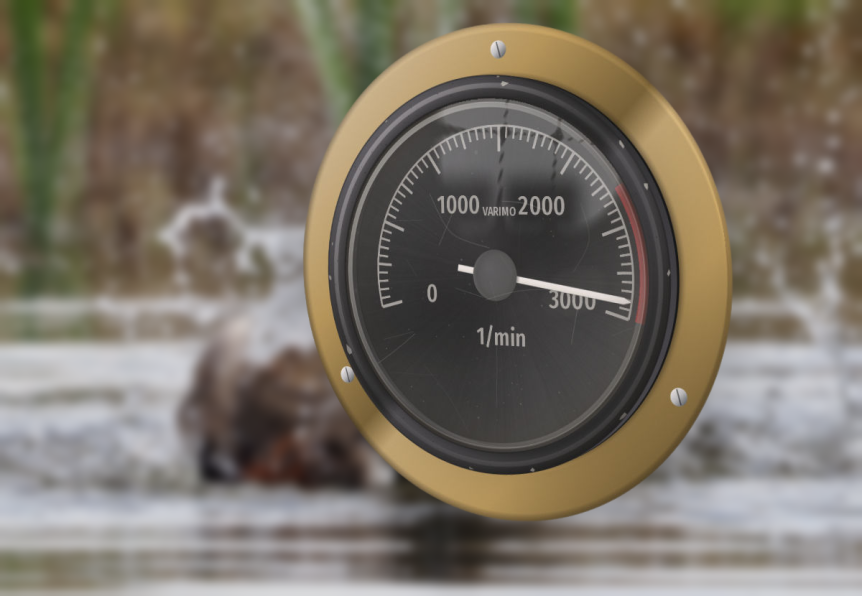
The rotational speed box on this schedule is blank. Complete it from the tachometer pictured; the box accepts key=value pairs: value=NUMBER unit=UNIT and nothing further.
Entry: value=2900 unit=rpm
